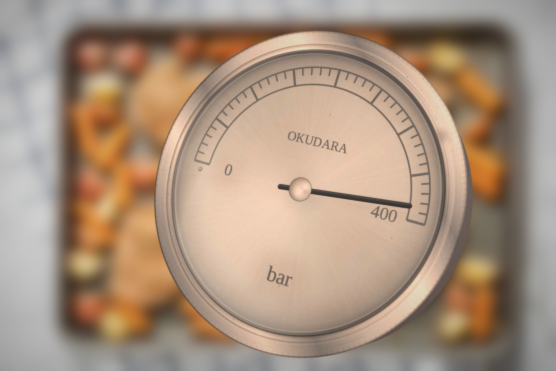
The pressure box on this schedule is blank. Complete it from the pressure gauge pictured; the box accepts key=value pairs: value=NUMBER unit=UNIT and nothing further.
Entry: value=385 unit=bar
